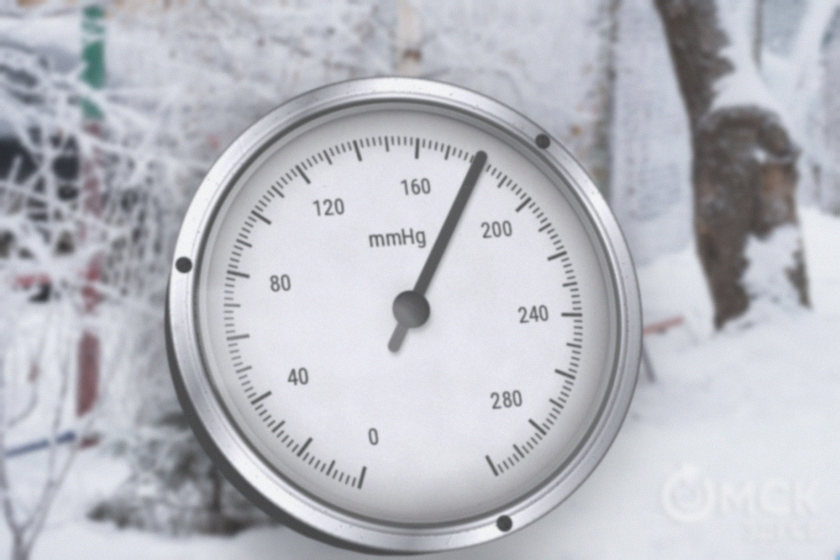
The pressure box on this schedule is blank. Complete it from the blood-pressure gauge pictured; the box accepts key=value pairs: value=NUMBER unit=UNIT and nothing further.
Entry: value=180 unit=mmHg
